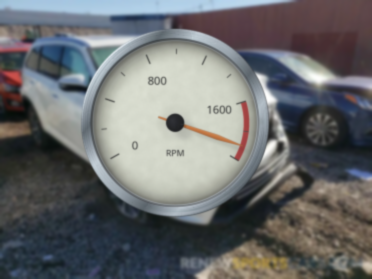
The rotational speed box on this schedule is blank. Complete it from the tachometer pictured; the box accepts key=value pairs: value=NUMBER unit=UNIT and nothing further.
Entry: value=1900 unit=rpm
